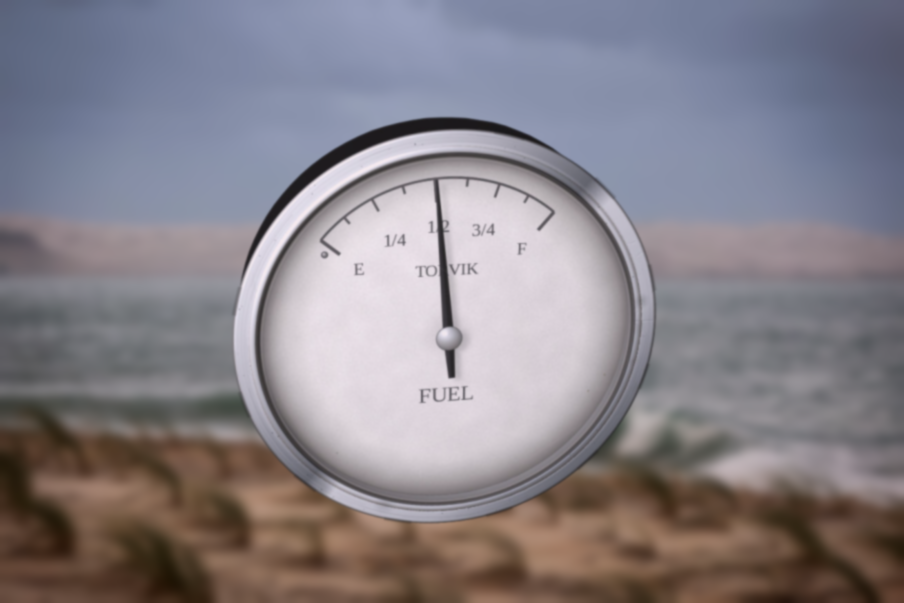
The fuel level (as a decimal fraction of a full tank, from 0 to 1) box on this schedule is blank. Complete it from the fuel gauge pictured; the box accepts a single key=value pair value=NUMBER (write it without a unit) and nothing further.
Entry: value=0.5
